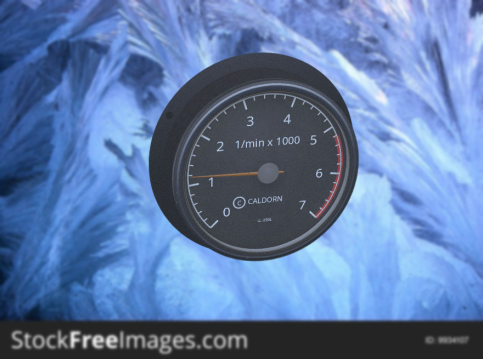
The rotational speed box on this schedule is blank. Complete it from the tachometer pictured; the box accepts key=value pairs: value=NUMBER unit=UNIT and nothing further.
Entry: value=1200 unit=rpm
